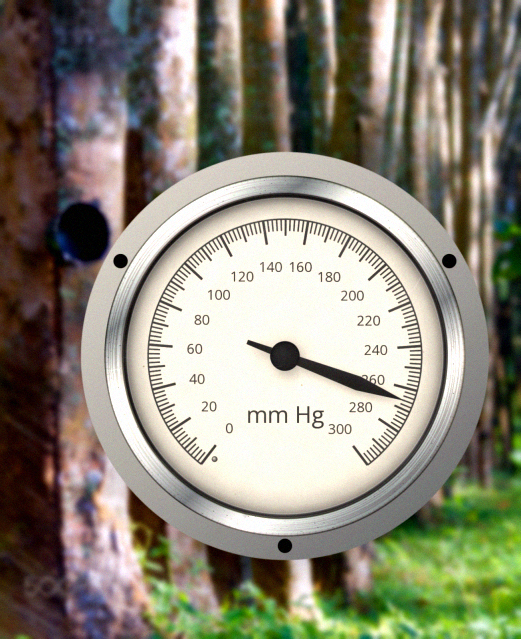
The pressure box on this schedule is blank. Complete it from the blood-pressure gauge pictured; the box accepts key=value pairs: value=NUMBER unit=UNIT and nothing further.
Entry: value=266 unit=mmHg
